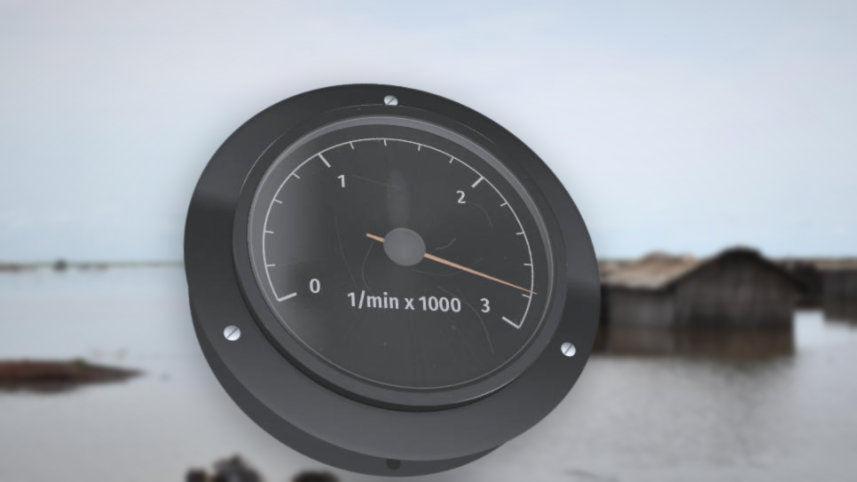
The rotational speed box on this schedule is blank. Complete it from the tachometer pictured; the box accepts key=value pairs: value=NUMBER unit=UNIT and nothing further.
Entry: value=2800 unit=rpm
